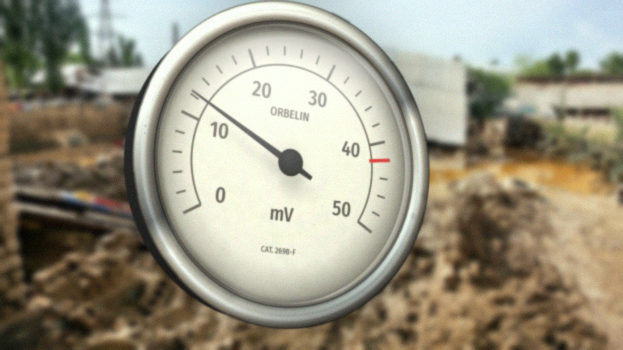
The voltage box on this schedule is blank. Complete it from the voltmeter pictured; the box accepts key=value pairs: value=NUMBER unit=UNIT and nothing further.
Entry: value=12 unit=mV
